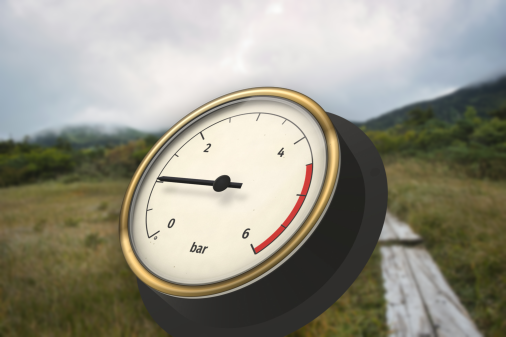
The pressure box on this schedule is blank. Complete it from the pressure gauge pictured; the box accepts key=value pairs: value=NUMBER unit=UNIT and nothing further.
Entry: value=1 unit=bar
